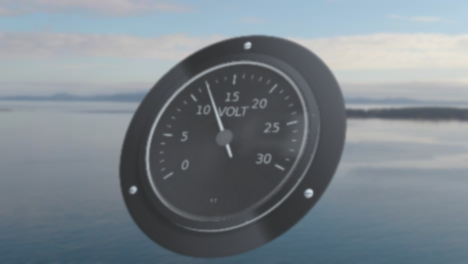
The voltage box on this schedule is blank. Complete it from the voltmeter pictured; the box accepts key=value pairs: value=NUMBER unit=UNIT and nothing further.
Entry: value=12 unit=V
